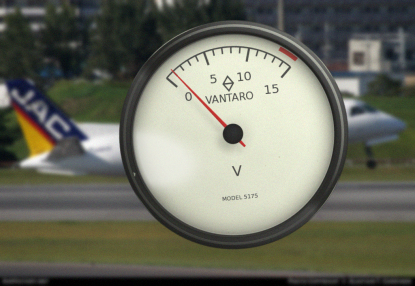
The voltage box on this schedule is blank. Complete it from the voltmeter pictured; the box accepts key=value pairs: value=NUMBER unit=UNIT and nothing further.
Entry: value=1 unit=V
